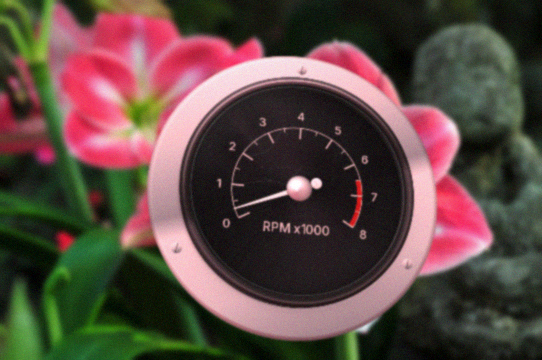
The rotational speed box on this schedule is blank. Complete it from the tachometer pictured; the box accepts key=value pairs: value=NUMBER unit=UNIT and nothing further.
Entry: value=250 unit=rpm
